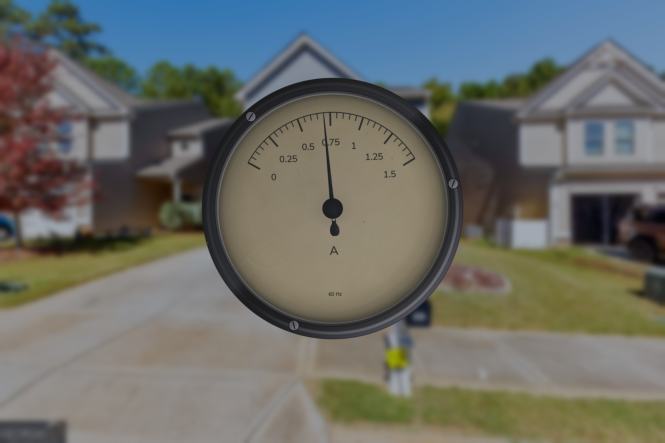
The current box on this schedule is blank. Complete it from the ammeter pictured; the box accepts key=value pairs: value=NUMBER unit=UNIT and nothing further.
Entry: value=0.7 unit=A
